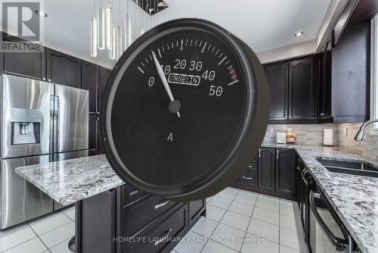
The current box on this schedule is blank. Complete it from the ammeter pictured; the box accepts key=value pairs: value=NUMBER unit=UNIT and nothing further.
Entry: value=8 unit=A
